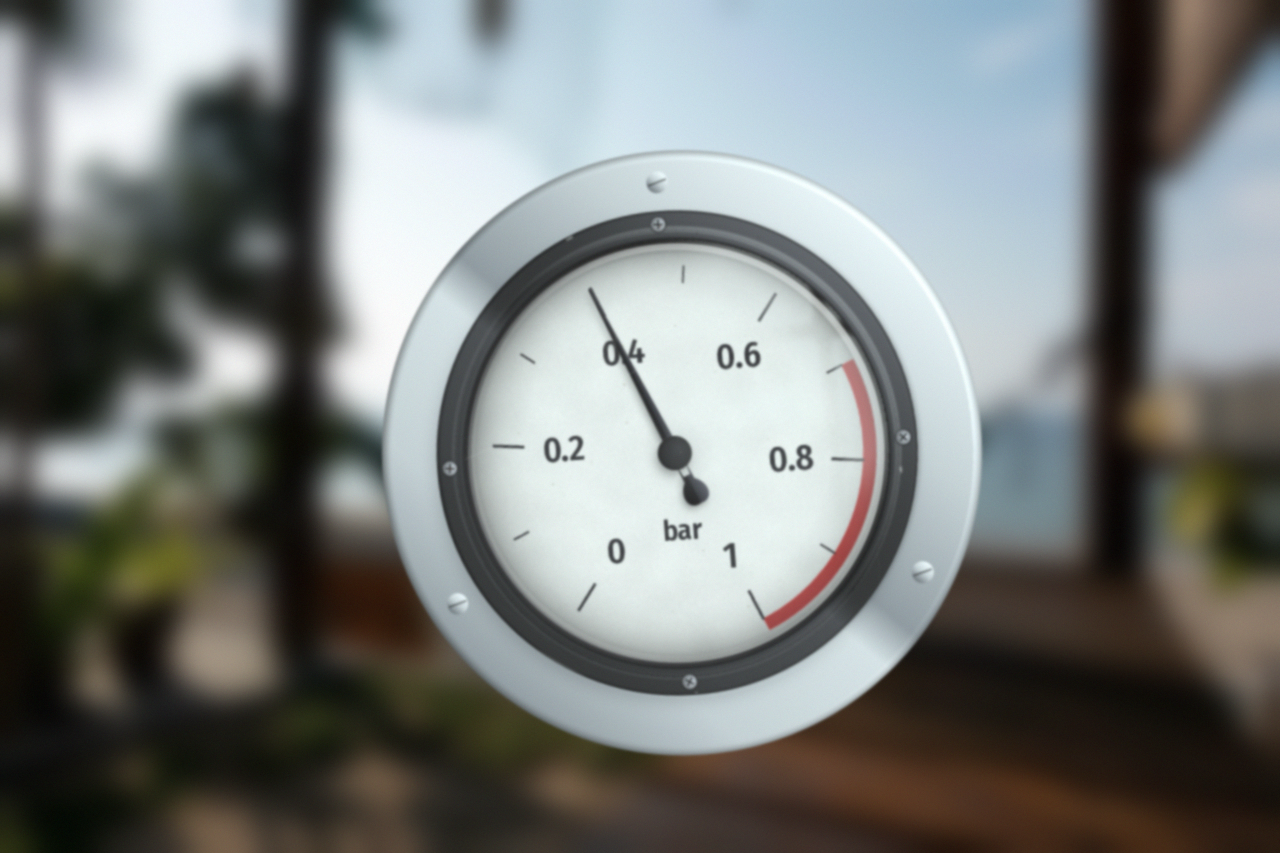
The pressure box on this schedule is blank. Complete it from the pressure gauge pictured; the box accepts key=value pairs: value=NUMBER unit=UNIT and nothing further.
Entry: value=0.4 unit=bar
